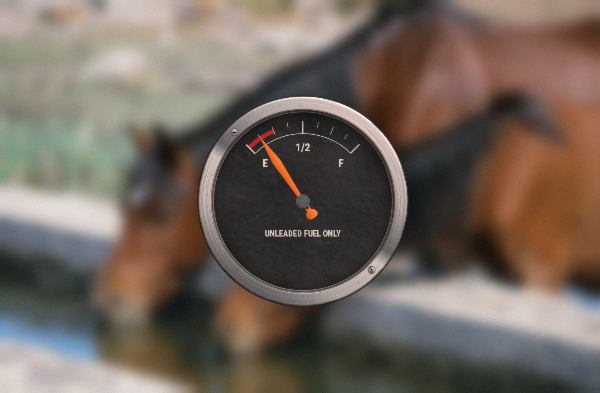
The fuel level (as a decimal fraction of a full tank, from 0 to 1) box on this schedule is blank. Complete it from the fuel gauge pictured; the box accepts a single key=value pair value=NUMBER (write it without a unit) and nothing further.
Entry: value=0.125
